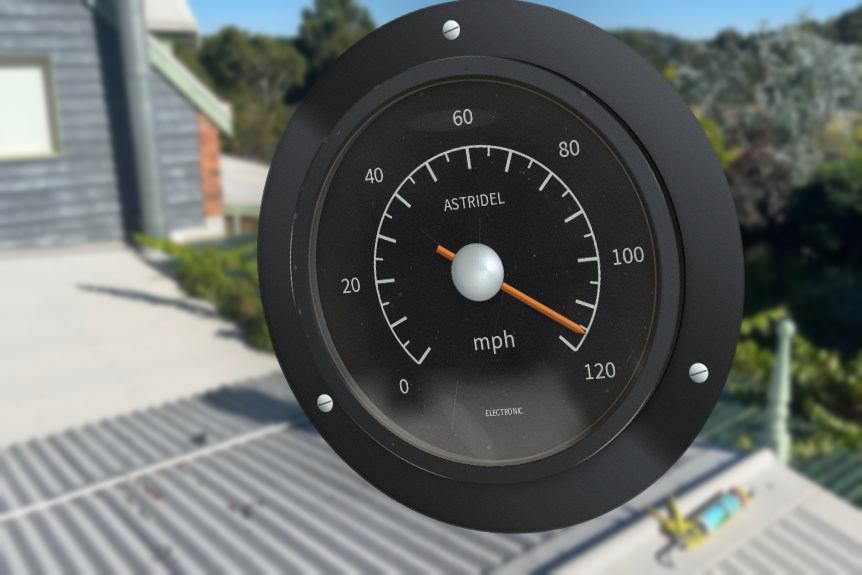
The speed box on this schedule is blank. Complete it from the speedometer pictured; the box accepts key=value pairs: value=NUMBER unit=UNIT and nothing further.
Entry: value=115 unit=mph
